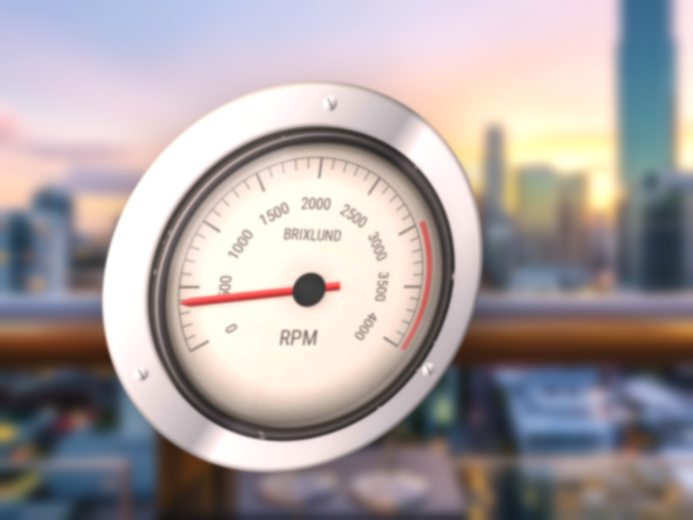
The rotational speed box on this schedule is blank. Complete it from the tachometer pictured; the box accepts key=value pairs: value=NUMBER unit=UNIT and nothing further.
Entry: value=400 unit=rpm
